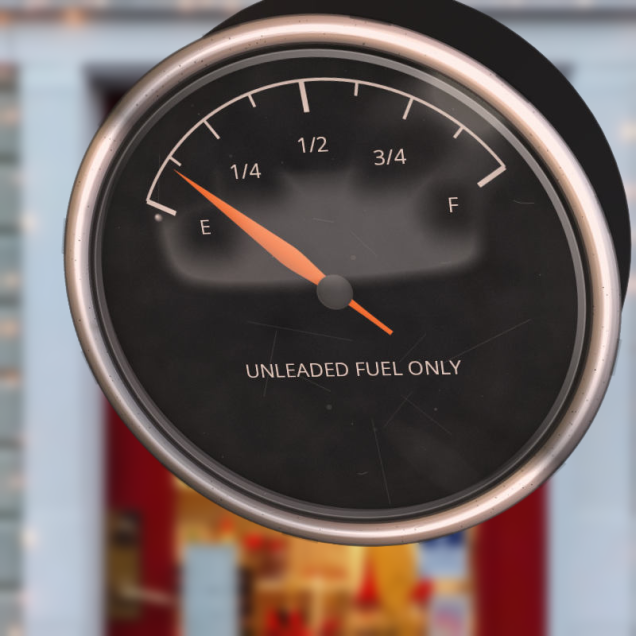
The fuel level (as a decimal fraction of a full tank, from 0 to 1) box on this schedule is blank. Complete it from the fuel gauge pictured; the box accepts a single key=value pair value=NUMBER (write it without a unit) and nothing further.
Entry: value=0.125
